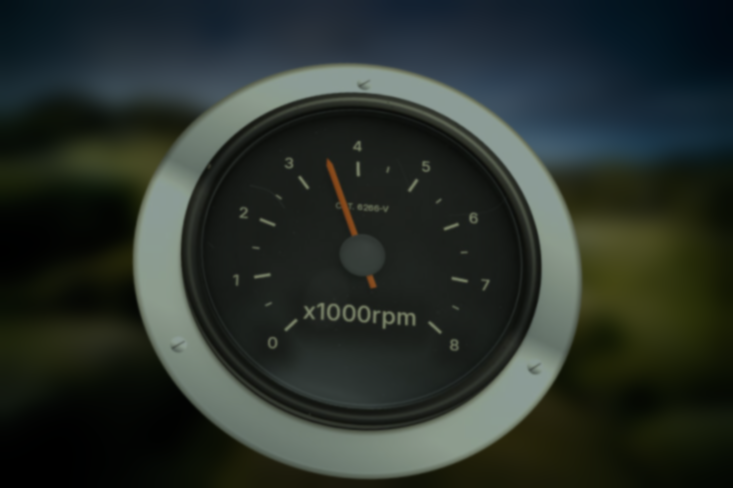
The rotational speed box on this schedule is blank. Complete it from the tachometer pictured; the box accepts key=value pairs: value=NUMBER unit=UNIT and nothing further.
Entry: value=3500 unit=rpm
